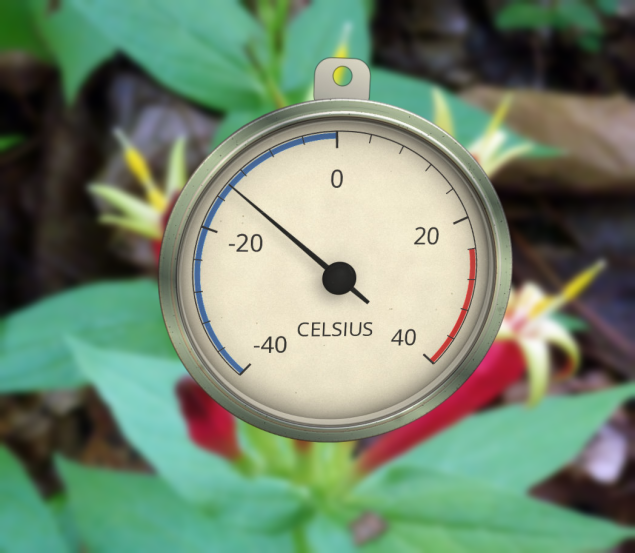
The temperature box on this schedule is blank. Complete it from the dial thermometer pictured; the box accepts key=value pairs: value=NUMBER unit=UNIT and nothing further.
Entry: value=-14 unit=°C
